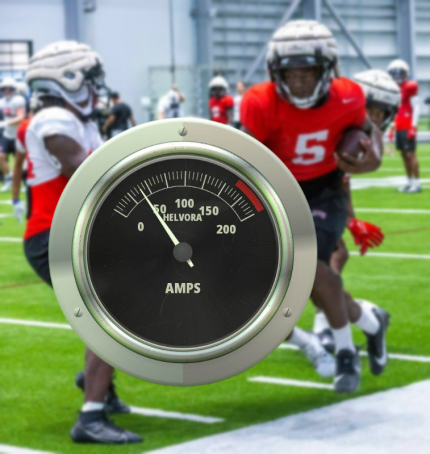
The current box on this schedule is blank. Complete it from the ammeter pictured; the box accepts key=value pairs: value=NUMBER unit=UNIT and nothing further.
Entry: value=40 unit=A
